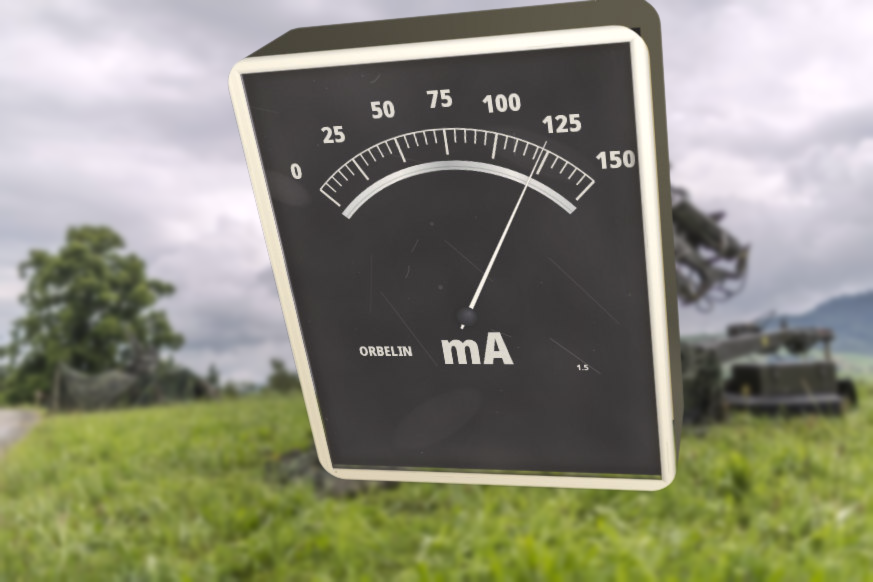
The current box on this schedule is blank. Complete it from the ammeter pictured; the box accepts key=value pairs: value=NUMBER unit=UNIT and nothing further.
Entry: value=122.5 unit=mA
